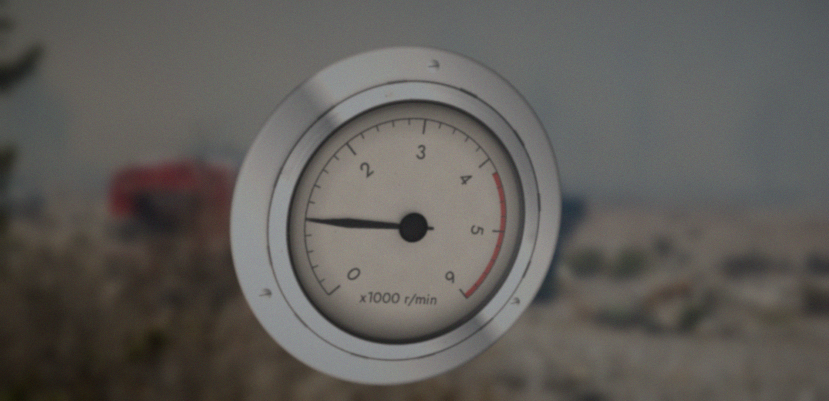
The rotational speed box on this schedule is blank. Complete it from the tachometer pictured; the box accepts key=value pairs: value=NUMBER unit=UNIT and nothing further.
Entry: value=1000 unit=rpm
